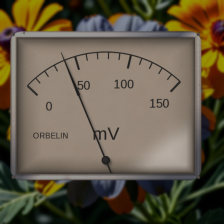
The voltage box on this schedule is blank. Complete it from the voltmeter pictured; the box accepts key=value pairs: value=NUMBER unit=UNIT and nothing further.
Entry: value=40 unit=mV
